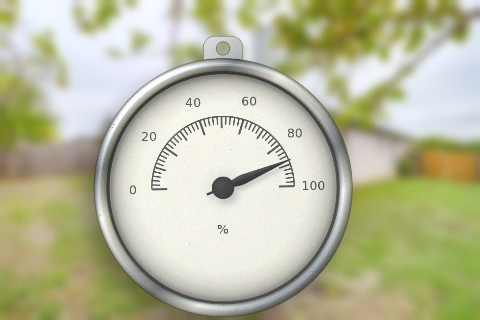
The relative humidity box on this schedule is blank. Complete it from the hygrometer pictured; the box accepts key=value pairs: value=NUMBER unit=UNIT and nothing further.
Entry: value=88 unit=%
